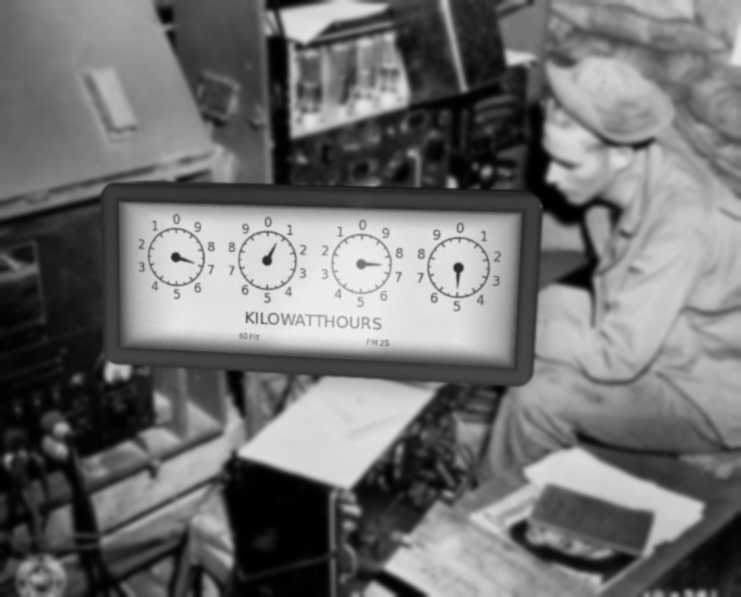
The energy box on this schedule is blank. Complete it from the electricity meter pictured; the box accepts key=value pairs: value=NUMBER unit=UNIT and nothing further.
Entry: value=7075 unit=kWh
